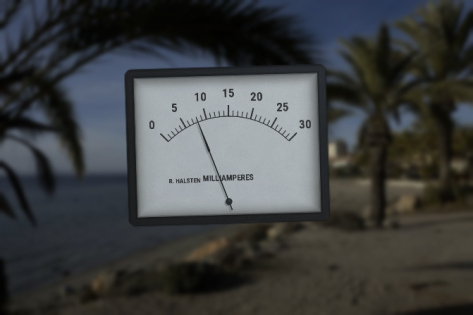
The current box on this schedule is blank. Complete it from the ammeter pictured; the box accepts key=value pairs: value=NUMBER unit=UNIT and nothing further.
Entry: value=8 unit=mA
